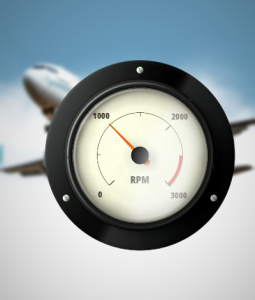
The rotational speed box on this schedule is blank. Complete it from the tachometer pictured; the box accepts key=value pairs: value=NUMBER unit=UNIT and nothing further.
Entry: value=1000 unit=rpm
